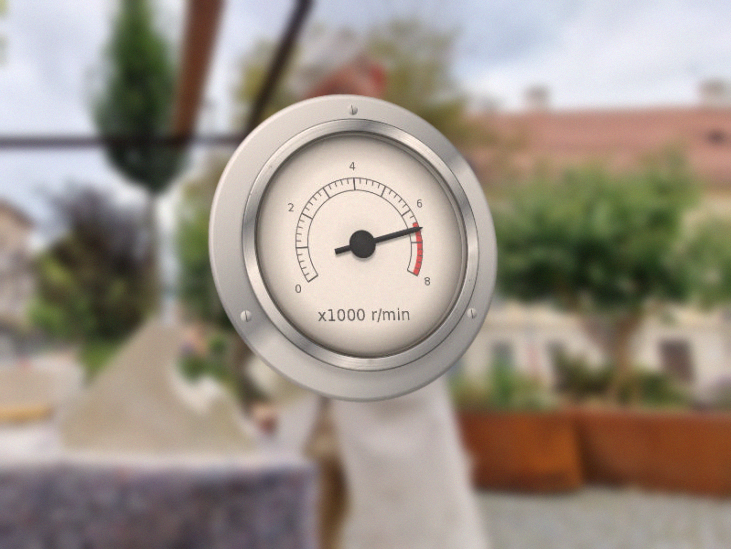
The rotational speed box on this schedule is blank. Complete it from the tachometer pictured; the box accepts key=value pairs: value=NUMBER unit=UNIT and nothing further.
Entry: value=6600 unit=rpm
